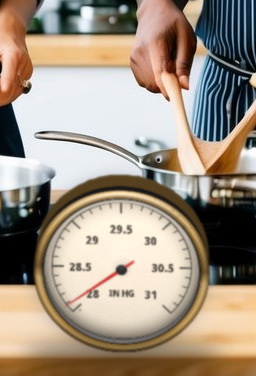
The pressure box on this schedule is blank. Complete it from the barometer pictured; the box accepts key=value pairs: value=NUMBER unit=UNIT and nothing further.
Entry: value=28.1 unit=inHg
